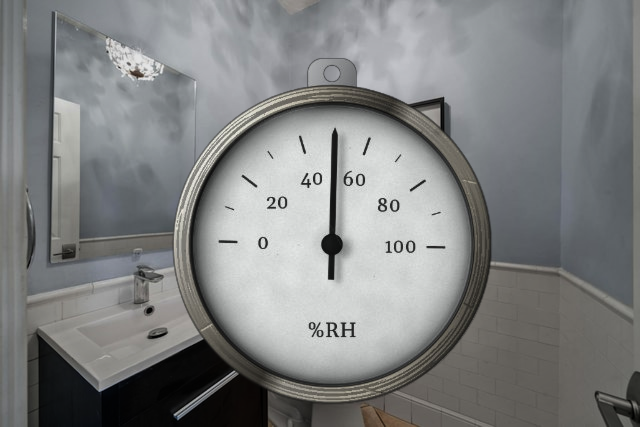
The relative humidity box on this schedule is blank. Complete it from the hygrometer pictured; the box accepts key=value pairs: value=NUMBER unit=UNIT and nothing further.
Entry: value=50 unit=%
